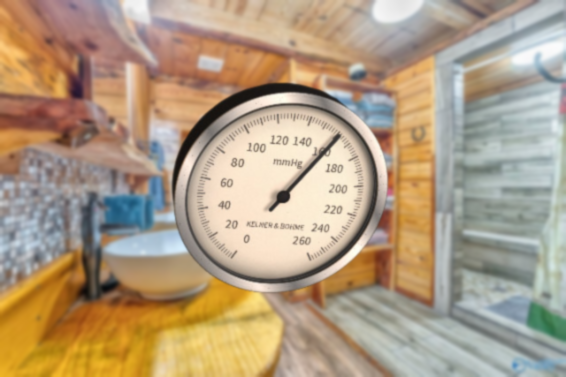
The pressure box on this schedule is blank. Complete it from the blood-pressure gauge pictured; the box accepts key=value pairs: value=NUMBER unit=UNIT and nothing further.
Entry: value=160 unit=mmHg
